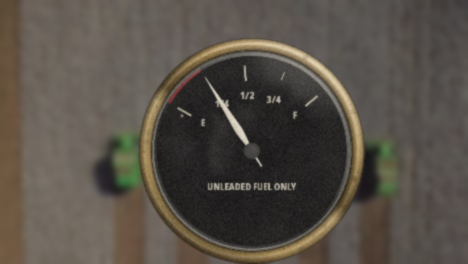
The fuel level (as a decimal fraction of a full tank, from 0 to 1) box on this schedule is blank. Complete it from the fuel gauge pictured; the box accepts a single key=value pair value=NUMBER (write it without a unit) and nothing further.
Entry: value=0.25
